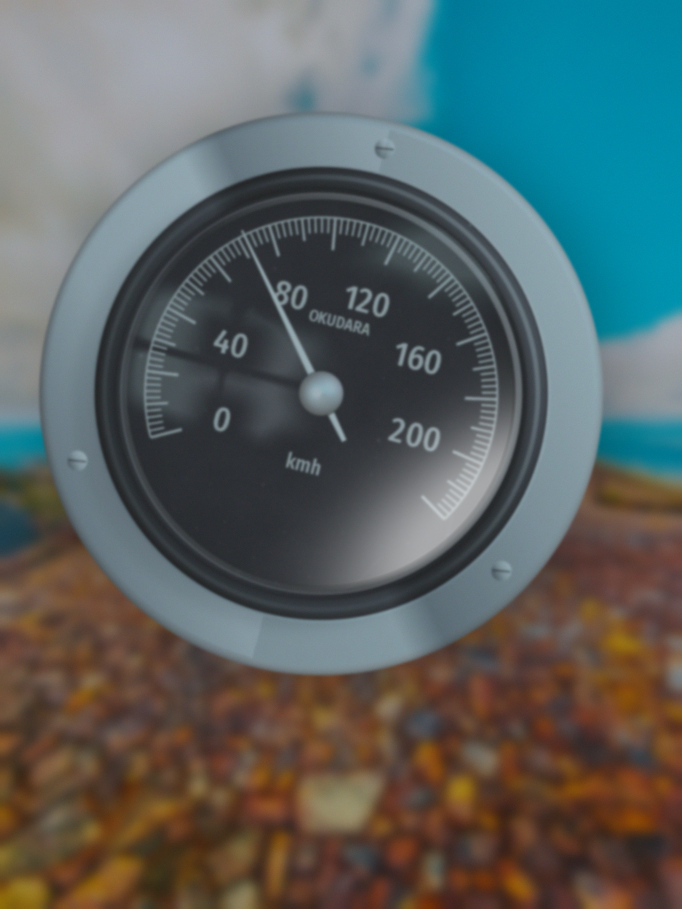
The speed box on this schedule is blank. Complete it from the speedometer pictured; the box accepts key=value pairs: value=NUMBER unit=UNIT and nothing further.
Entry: value=72 unit=km/h
